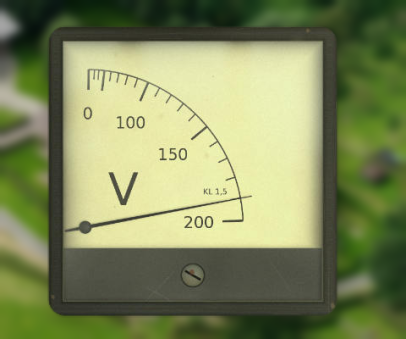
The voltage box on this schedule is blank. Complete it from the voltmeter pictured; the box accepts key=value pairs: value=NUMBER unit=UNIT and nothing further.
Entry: value=190 unit=V
